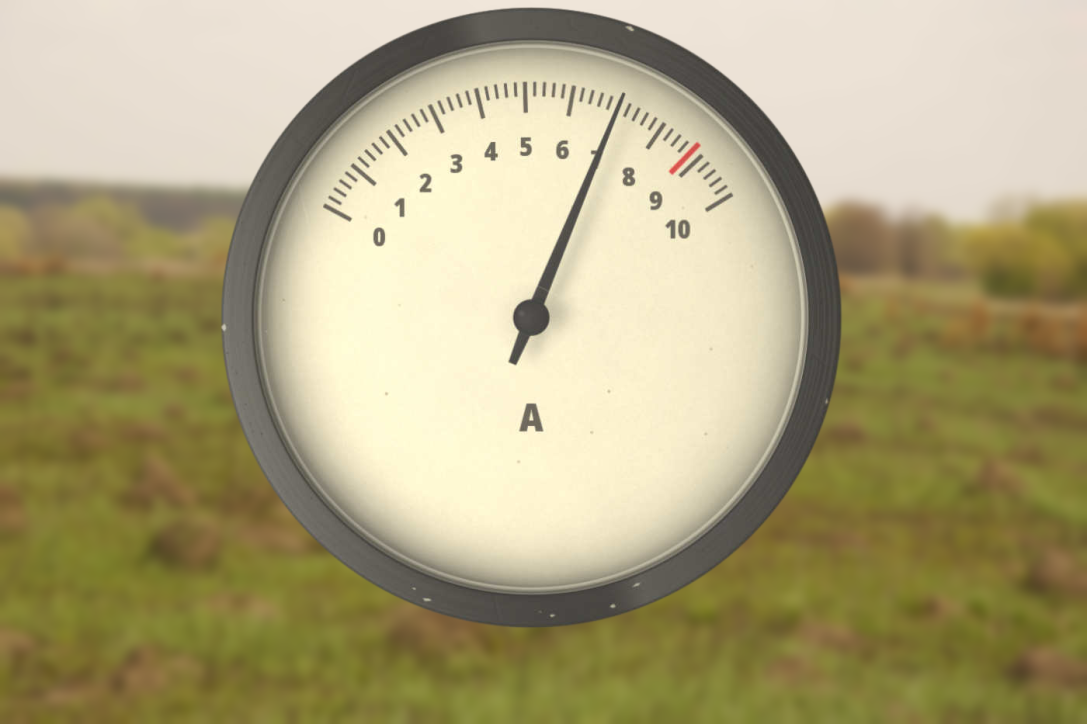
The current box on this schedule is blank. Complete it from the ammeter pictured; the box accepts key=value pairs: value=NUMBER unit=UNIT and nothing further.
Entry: value=7 unit=A
